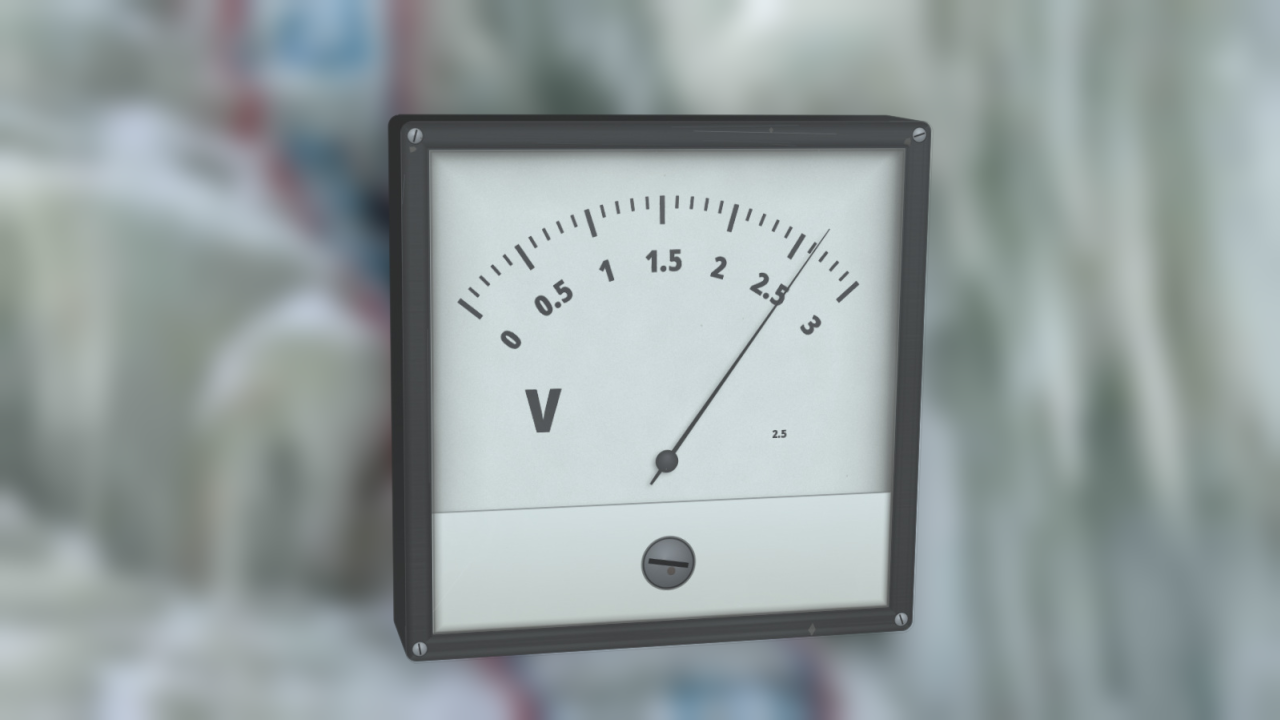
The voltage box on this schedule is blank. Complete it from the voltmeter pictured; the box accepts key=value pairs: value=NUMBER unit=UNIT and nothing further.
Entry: value=2.6 unit=V
